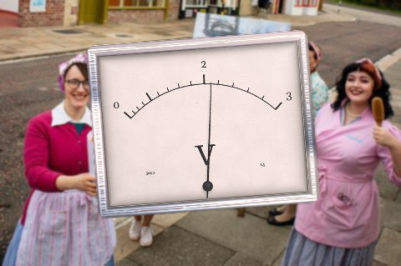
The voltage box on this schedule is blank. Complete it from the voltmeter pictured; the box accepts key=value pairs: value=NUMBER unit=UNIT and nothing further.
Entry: value=2.1 unit=V
